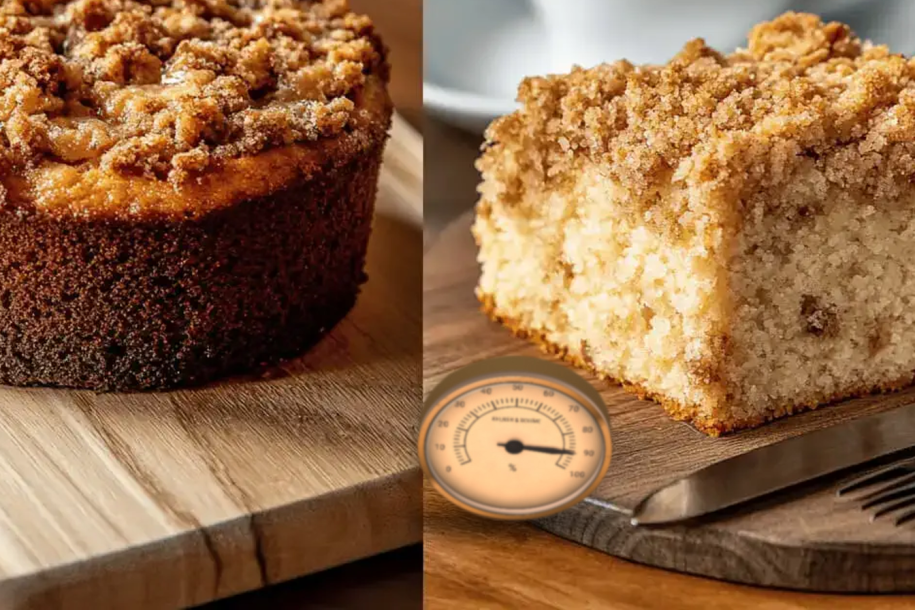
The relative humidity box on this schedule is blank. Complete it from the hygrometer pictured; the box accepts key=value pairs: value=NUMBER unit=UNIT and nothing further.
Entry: value=90 unit=%
